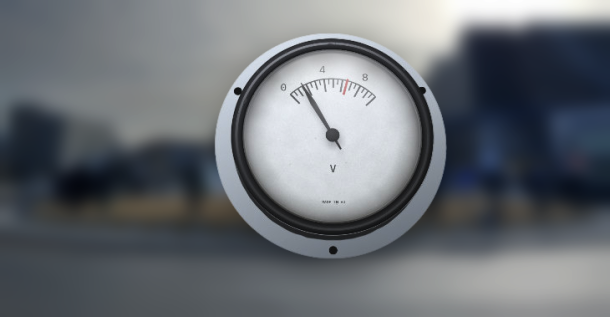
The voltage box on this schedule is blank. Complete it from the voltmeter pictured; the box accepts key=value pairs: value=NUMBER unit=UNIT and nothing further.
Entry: value=1.5 unit=V
